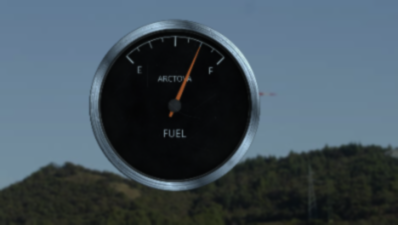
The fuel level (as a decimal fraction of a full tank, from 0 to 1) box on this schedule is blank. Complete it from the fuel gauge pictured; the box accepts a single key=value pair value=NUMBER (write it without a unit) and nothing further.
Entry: value=0.75
